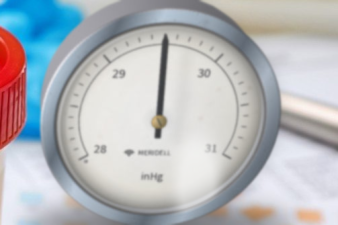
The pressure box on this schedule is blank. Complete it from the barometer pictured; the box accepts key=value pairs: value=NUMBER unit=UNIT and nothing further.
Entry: value=29.5 unit=inHg
